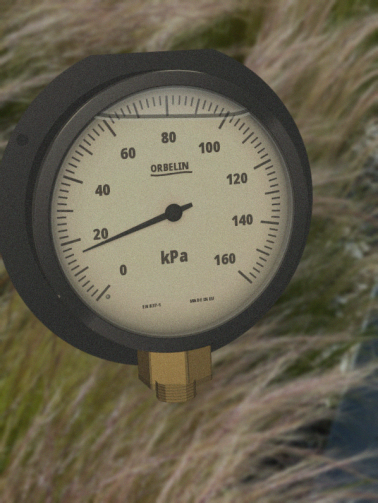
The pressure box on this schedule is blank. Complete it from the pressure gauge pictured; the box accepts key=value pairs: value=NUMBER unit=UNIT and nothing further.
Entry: value=16 unit=kPa
